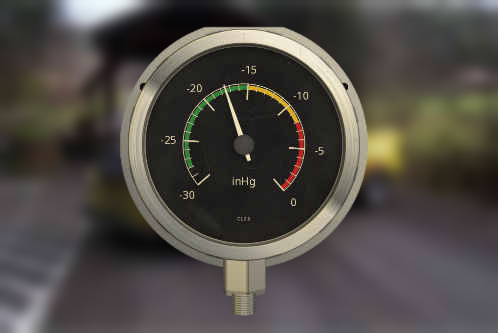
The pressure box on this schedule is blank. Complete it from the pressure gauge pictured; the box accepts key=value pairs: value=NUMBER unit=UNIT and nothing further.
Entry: value=-17.5 unit=inHg
